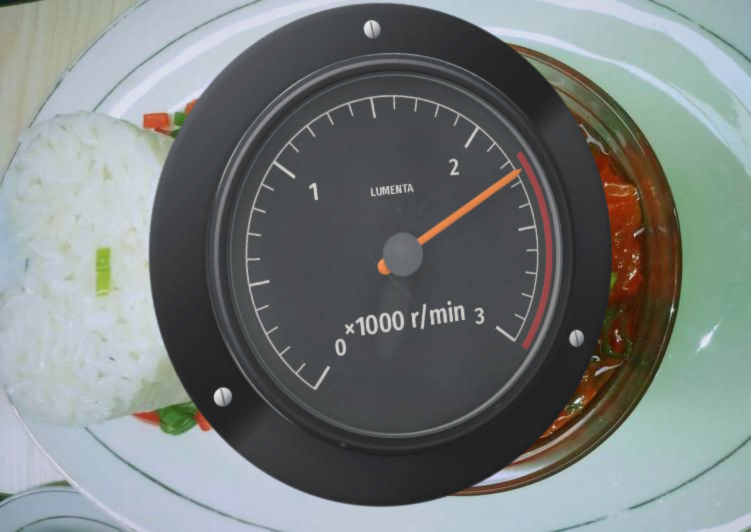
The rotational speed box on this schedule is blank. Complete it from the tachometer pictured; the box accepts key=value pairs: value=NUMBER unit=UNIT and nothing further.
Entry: value=2250 unit=rpm
